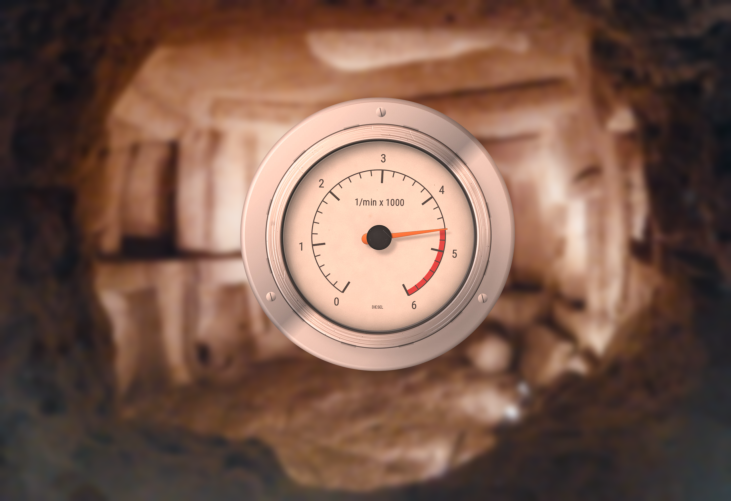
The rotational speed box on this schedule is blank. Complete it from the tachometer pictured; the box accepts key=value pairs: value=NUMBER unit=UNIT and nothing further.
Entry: value=4600 unit=rpm
